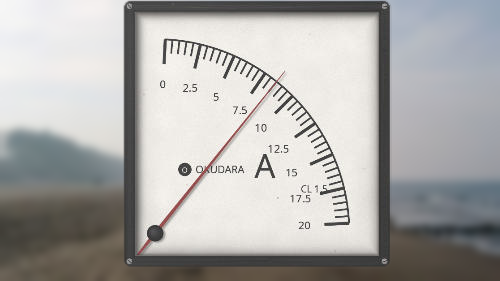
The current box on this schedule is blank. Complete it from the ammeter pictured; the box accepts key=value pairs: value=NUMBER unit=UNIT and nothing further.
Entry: value=8.5 unit=A
